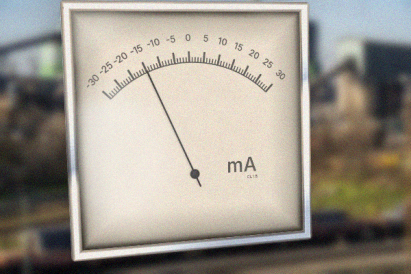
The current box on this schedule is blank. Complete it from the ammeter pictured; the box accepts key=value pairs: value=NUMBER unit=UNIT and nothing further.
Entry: value=-15 unit=mA
